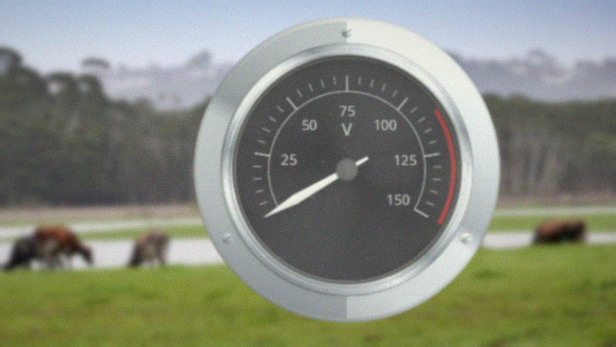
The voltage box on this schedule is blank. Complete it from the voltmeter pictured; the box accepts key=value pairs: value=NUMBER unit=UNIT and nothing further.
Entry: value=0 unit=V
